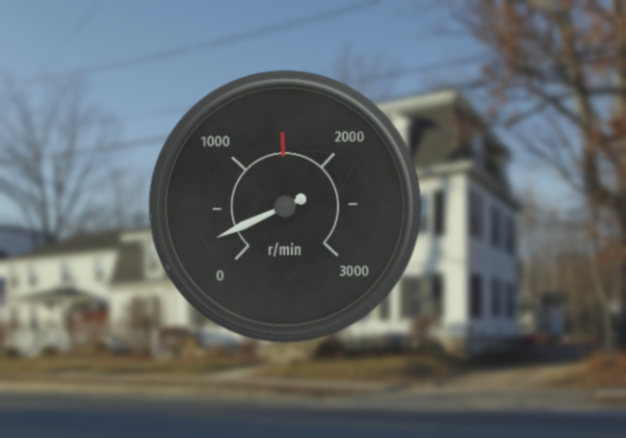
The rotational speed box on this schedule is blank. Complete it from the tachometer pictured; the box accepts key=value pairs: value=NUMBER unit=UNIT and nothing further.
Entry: value=250 unit=rpm
